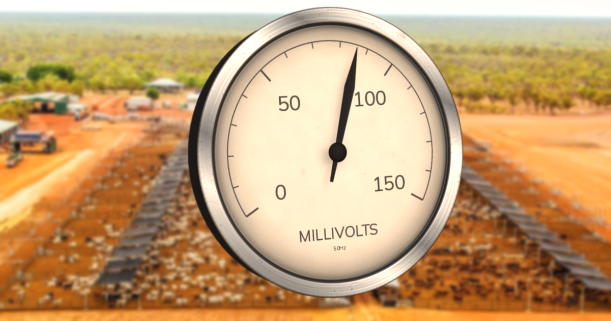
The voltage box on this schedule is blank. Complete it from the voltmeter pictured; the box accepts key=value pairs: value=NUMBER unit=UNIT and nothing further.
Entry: value=85 unit=mV
